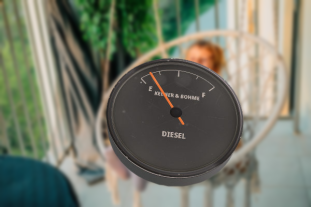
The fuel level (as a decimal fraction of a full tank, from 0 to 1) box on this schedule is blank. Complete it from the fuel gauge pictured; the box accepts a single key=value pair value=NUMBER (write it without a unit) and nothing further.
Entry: value=0.125
